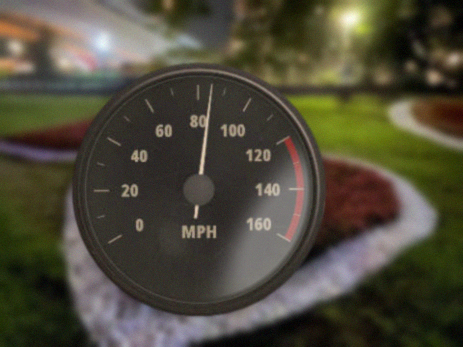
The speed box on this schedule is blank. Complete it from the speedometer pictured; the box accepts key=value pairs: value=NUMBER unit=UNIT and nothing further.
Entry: value=85 unit=mph
